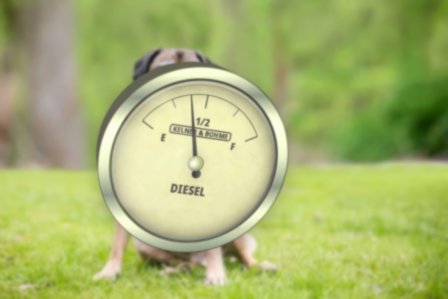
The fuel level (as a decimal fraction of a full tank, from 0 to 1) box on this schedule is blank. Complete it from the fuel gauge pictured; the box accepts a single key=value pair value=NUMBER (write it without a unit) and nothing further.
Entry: value=0.375
